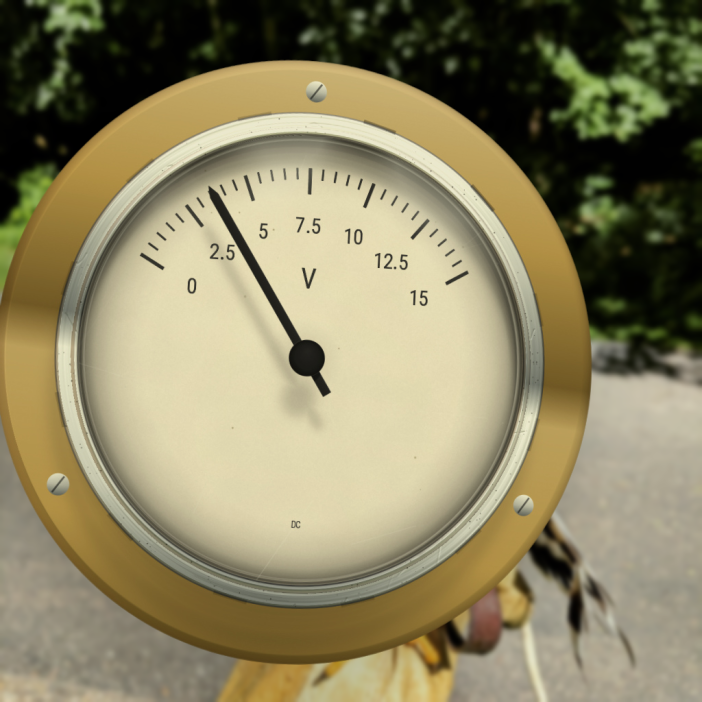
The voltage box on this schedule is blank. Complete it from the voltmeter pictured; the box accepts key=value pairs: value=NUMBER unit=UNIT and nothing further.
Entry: value=3.5 unit=V
